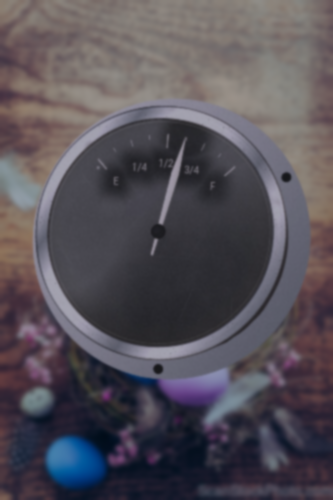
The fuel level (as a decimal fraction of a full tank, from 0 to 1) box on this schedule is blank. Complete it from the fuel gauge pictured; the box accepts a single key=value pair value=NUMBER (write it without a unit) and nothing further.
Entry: value=0.625
